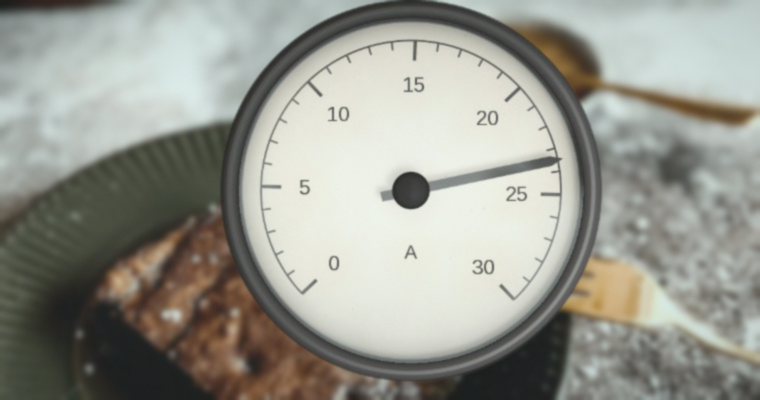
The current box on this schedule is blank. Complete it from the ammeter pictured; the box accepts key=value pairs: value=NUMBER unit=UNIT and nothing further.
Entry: value=23.5 unit=A
